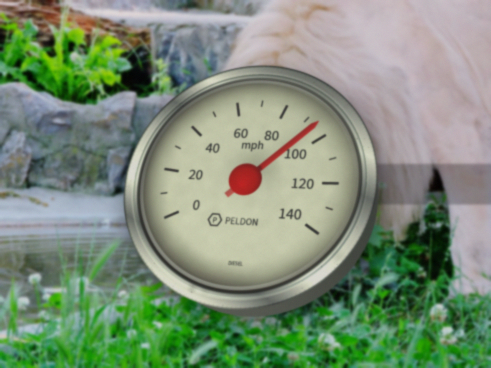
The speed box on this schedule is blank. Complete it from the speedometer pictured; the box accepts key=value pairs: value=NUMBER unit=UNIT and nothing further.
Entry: value=95 unit=mph
